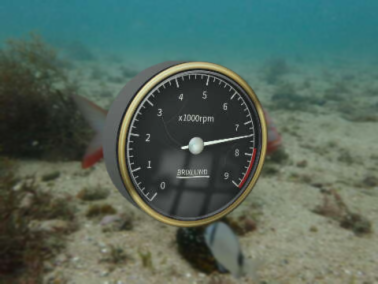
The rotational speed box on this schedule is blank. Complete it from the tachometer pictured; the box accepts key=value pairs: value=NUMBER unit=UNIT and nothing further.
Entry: value=7400 unit=rpm
